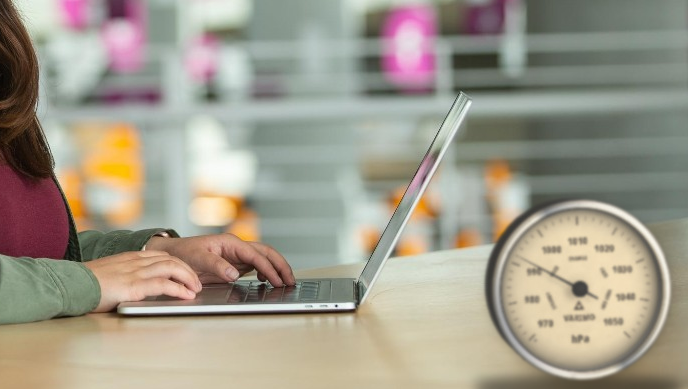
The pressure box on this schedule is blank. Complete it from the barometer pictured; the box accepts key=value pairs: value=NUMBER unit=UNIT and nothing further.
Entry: value=992 unit=hPa
